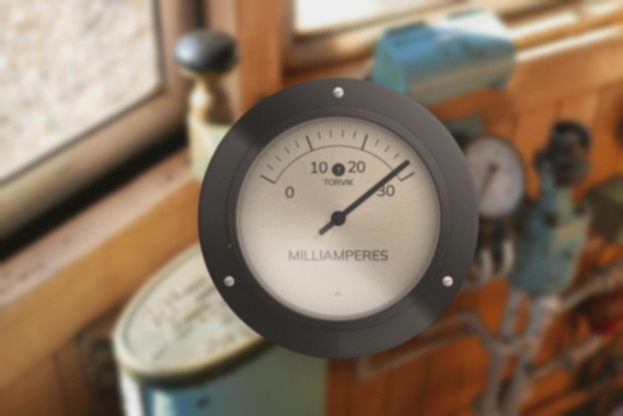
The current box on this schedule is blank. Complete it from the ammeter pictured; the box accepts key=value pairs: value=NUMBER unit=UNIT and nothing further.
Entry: value=28 unit=mA
